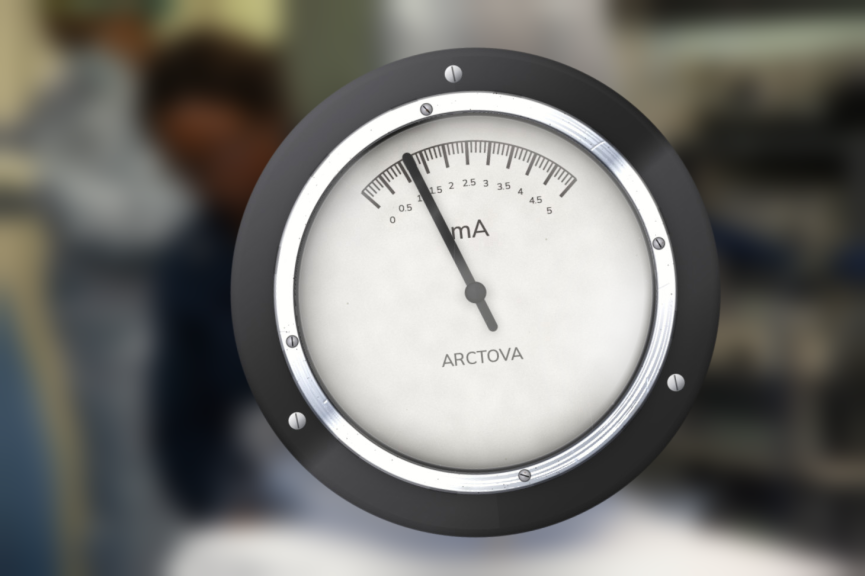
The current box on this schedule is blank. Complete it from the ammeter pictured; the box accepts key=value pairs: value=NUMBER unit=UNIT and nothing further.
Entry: value=1.2 unit=mA
